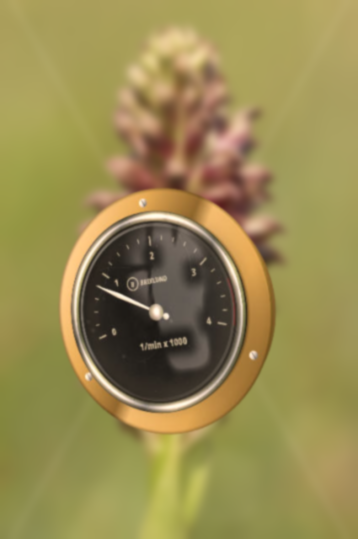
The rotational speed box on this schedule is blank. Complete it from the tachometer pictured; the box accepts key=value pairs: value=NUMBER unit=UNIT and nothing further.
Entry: value=800 unit=rpm
